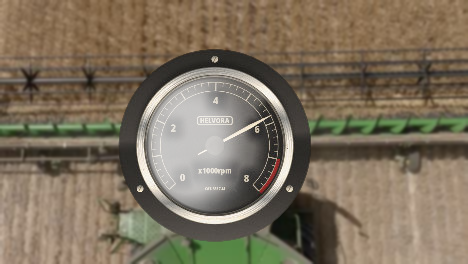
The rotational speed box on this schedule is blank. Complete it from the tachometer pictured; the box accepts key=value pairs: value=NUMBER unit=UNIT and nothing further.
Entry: value=5800 unit=rpm
